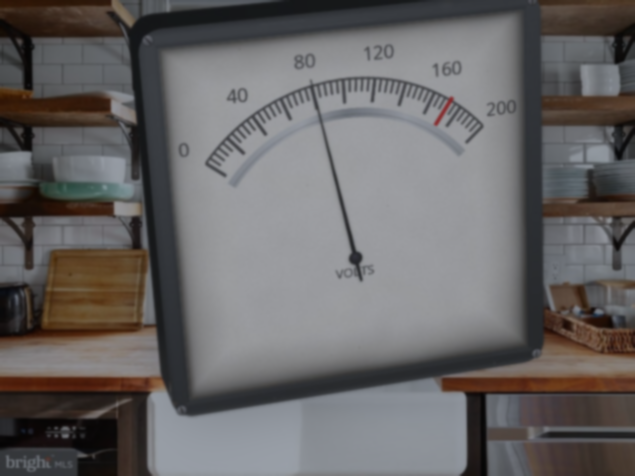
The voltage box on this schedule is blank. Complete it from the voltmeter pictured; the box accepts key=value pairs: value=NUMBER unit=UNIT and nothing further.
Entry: value=80 unit=V
